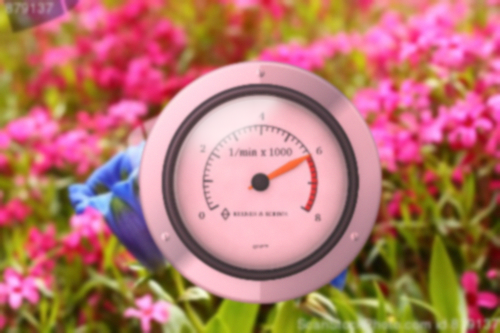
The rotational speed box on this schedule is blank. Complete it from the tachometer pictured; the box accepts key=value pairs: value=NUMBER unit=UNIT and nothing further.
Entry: value=6000 unit=rpm
